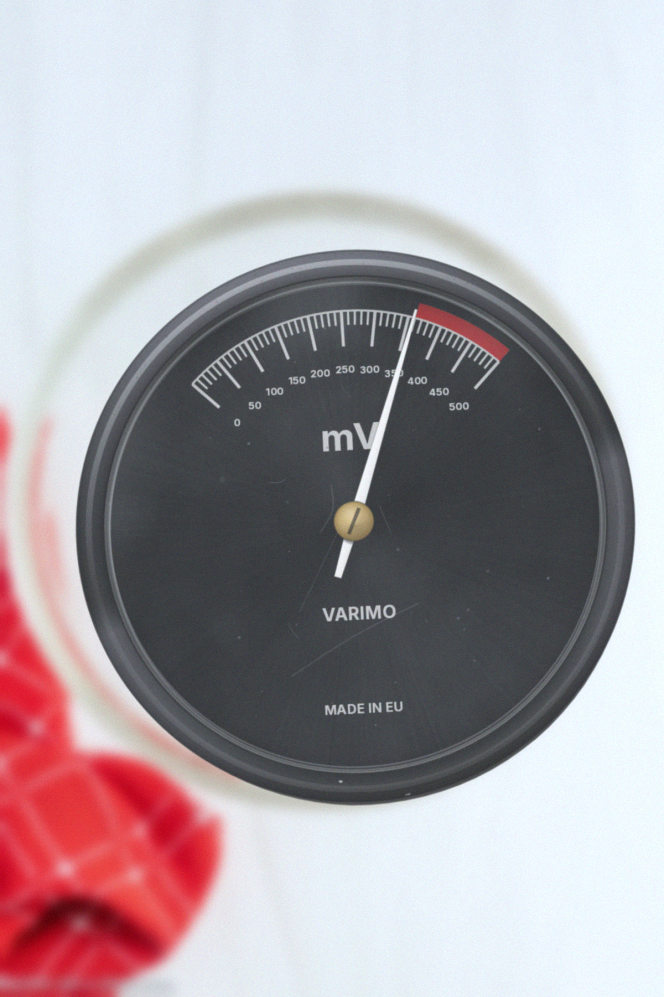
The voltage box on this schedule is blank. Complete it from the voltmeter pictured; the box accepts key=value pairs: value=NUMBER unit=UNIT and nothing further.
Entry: value=360 unit=mV
